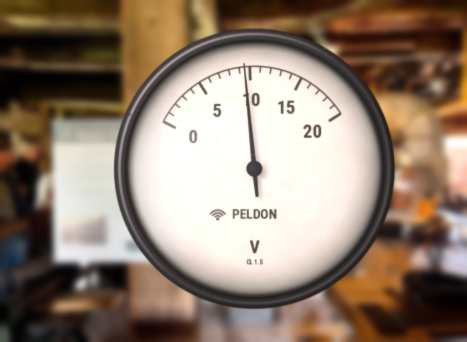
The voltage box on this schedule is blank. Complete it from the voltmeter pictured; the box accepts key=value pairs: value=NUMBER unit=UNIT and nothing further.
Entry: value=9.5 unit=V
